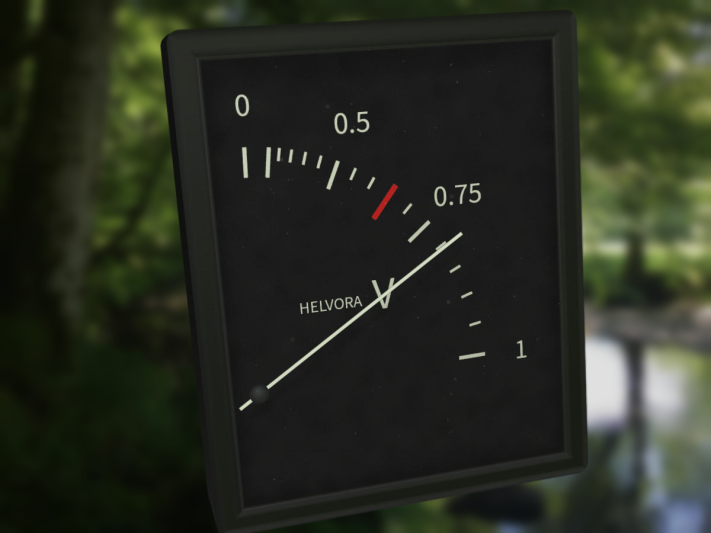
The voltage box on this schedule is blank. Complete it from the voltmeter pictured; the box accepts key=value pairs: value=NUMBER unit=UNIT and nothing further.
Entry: value=0.8 unit=V
